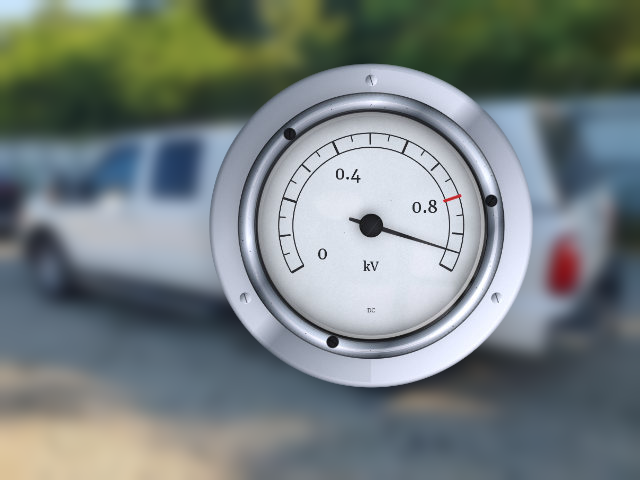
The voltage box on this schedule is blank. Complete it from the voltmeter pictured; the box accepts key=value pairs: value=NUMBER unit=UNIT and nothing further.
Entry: value=0.95 unit=kV
